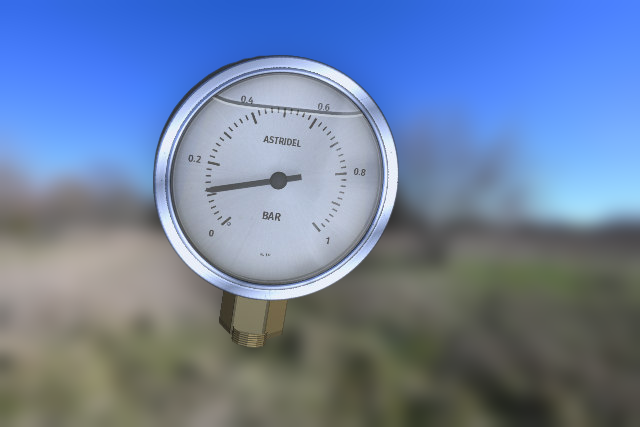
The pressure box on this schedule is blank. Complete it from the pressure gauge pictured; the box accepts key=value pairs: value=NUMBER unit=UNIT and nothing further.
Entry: value=0.12 unit=bar
